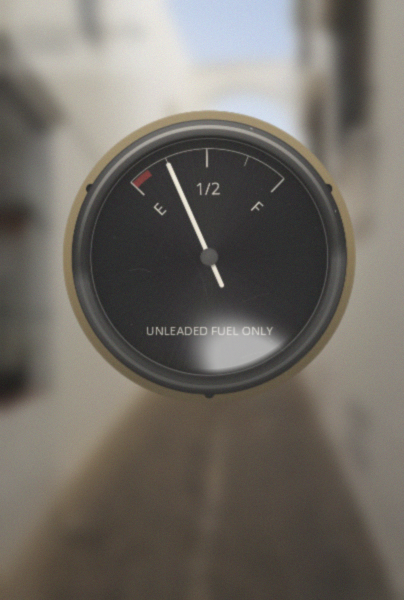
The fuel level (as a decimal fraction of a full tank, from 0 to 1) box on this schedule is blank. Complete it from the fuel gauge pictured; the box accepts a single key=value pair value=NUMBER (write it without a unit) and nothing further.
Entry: value=0.25
